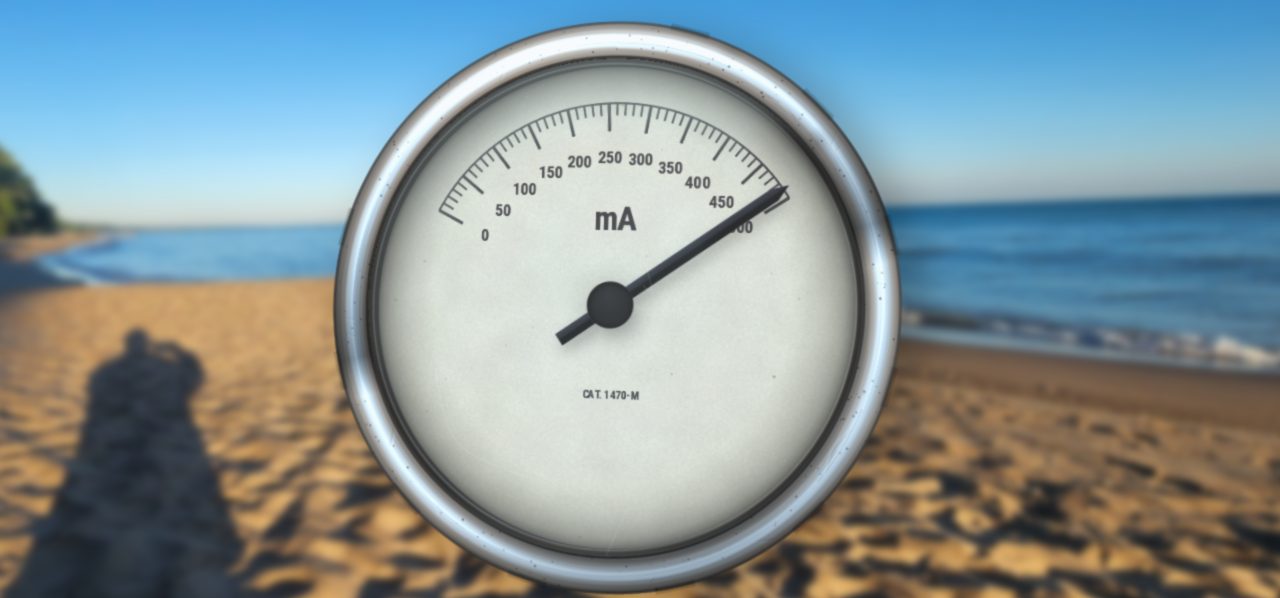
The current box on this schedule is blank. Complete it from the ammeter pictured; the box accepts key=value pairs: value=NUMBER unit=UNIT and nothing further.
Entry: value=490 unit=mA
